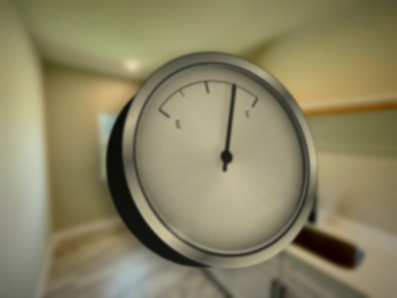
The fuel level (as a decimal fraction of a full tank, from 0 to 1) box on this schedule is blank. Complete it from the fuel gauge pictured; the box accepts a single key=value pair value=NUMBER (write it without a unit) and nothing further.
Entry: value=0.75
